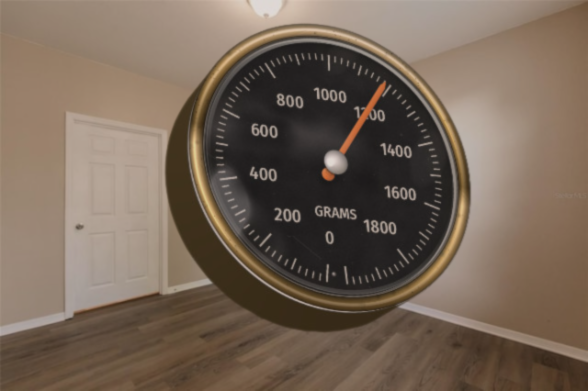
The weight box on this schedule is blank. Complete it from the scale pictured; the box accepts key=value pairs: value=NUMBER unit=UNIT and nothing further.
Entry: value=1180 unit=g
